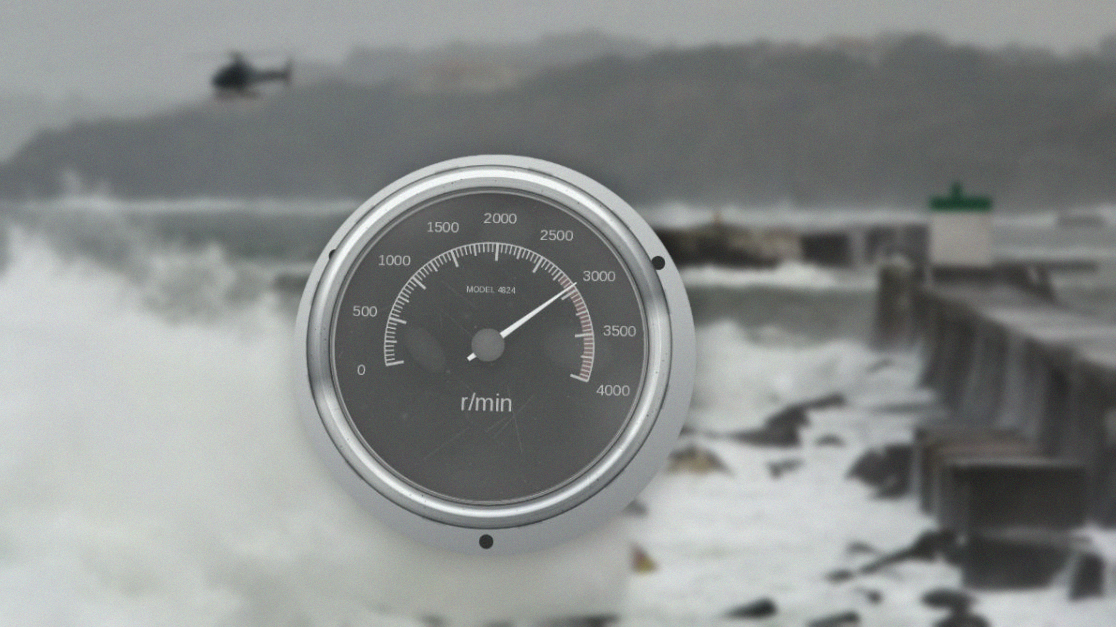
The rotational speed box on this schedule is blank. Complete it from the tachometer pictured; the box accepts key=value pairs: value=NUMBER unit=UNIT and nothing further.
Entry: value=2950 unit=rpm
